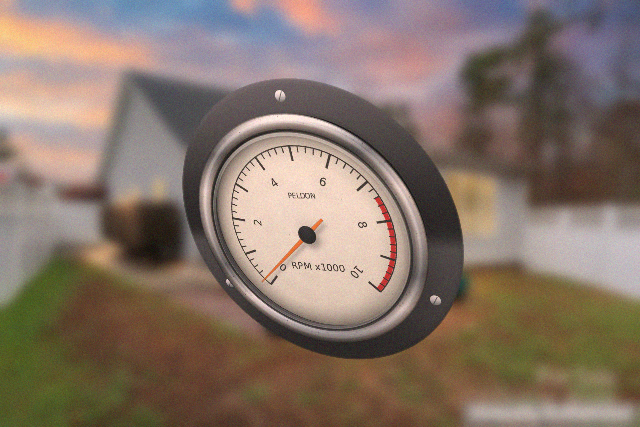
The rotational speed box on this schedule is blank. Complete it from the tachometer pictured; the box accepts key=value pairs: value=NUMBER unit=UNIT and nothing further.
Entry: value=200 unit=rpm
